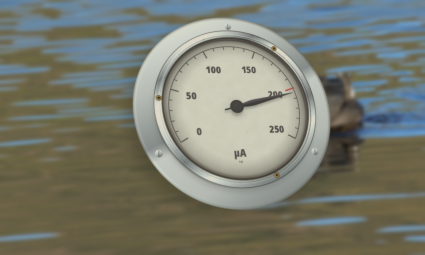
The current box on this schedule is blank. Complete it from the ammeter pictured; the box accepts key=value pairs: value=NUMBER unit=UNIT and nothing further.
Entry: value=205 unit=µA
